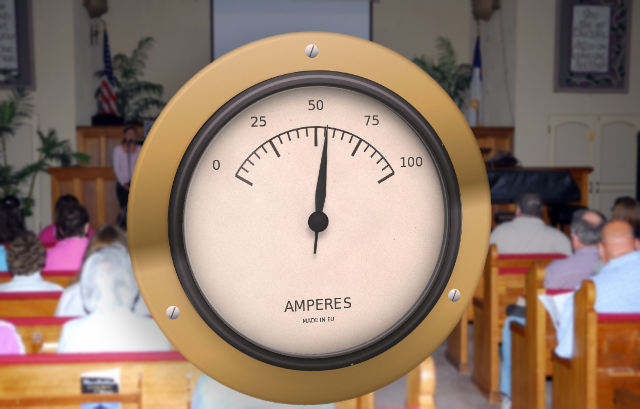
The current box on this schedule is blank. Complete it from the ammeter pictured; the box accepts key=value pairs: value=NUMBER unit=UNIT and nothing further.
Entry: value=55 unit=A
